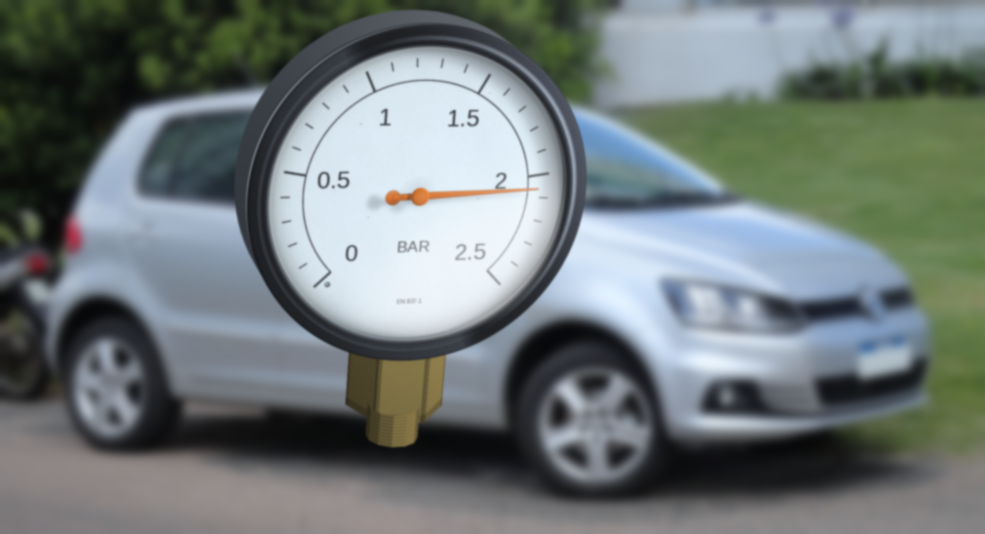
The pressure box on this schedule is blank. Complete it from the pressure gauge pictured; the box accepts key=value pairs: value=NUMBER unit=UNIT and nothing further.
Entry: value=2.05 unit=bar
